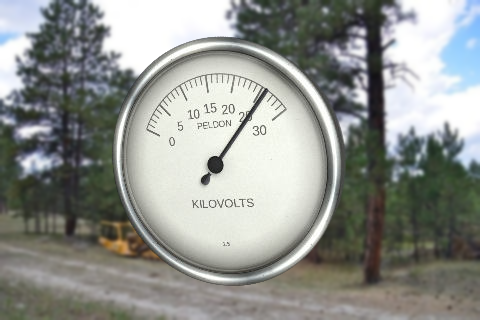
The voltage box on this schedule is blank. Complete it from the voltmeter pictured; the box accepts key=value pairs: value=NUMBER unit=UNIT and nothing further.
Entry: value=26 unit=kV
